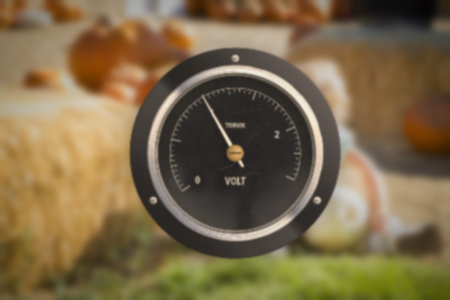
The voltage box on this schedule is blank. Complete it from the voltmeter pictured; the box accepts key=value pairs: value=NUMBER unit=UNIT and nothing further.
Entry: value=1 unit=V
